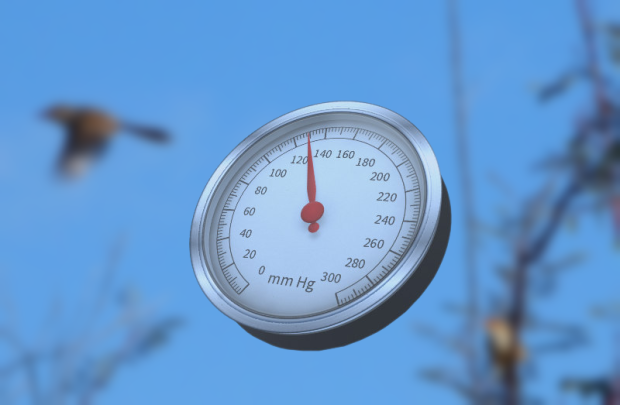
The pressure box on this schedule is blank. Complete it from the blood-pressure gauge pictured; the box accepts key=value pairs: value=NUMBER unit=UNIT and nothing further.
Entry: value=130 unit=mmHg
